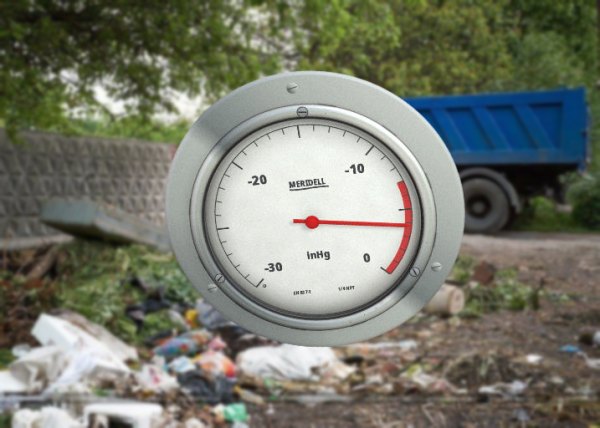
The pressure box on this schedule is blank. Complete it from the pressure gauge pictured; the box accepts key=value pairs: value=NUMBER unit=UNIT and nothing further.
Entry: value=-4 unit=inHg
